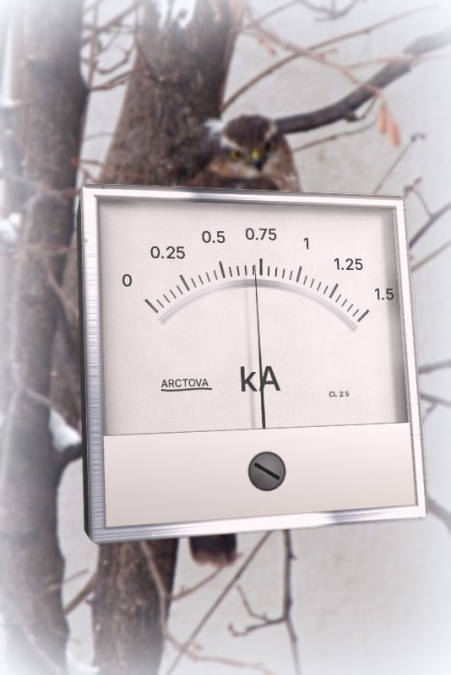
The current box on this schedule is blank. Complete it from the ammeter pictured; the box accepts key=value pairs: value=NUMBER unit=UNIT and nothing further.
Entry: value=0.7 unit=kA
